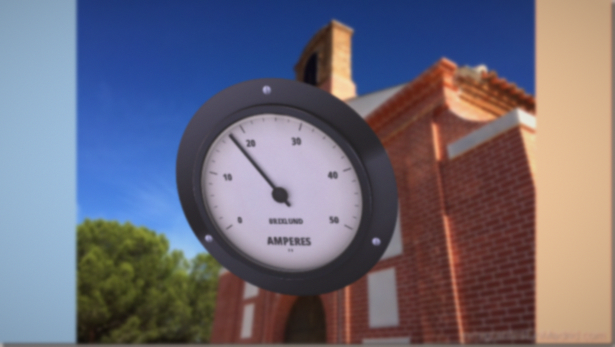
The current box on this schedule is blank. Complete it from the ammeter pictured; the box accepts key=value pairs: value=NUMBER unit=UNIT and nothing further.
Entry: value=18 unit=A
